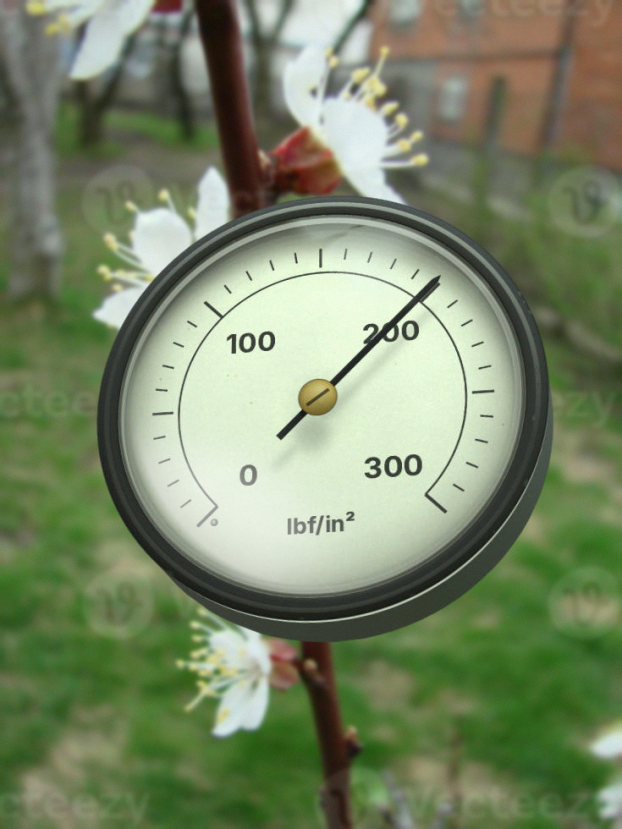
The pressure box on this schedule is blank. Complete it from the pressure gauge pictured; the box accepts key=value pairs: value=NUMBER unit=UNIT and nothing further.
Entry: value=200 unit=psi
